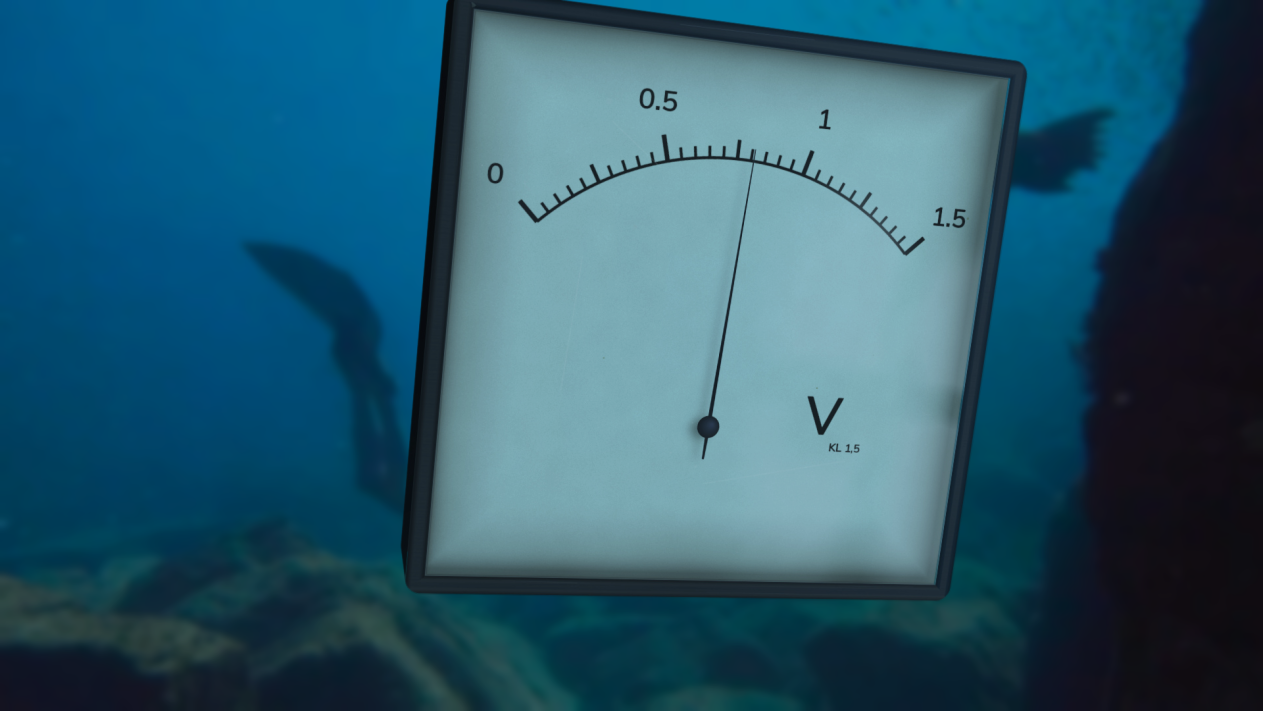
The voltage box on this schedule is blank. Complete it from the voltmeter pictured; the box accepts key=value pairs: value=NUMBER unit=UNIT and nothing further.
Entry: value=0.8 unit=V
